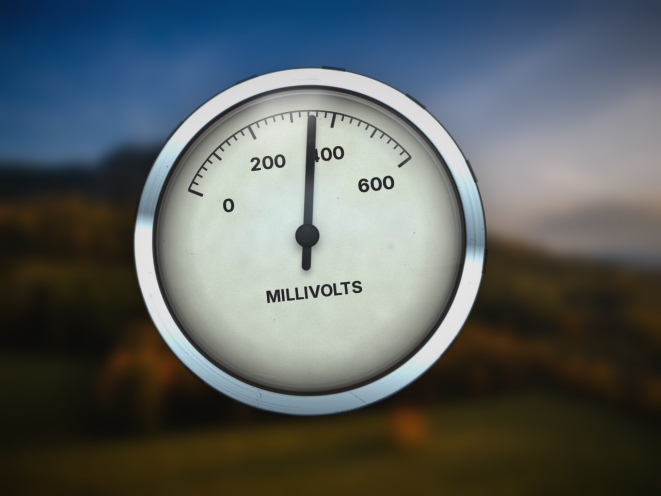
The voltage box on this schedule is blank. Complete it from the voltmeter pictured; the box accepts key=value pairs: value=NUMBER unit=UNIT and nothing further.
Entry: value=350 unit=mV
